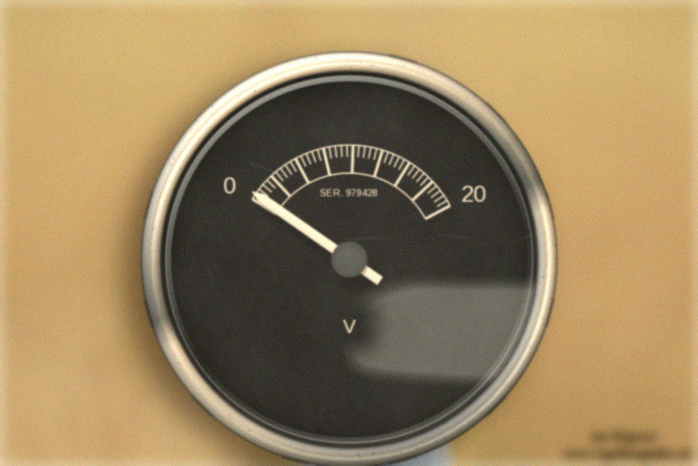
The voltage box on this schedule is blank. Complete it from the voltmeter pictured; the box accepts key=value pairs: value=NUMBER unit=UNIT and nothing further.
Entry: value=0.5 unit=V
